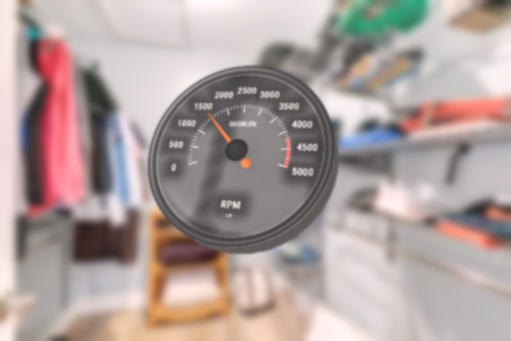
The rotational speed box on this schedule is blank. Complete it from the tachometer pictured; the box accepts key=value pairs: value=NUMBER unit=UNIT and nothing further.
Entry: value=1500 unit=rpm
